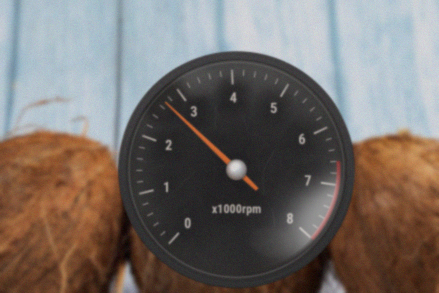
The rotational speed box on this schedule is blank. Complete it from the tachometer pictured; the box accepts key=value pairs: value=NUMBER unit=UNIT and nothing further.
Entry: value=2700 unit=rpm
